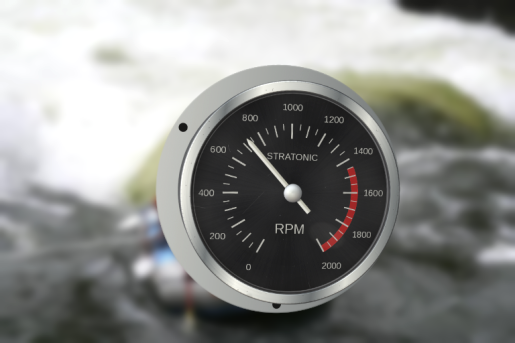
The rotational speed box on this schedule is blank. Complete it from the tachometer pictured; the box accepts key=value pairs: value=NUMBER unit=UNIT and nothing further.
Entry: value=725 unit=rpm
